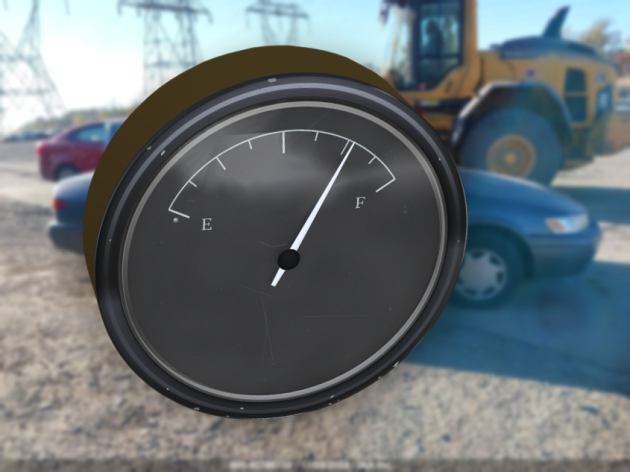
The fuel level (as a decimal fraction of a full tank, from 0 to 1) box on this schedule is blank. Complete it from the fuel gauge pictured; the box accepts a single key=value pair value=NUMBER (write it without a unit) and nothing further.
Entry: value=0.75
